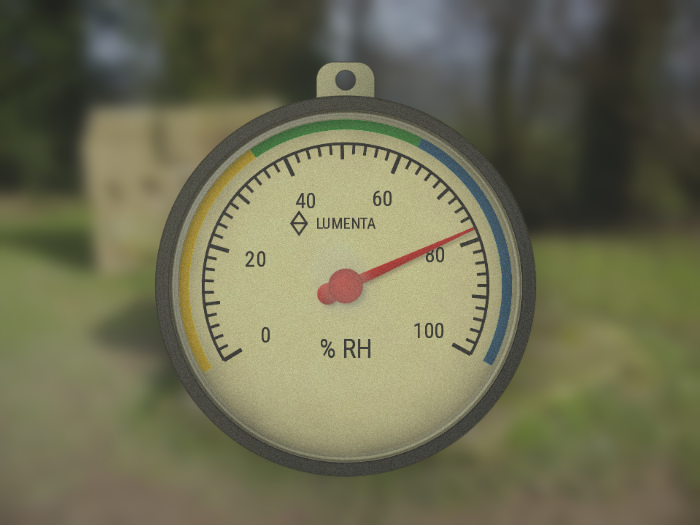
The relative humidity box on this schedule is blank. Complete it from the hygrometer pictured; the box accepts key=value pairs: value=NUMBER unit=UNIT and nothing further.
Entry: value=78 unit=%
